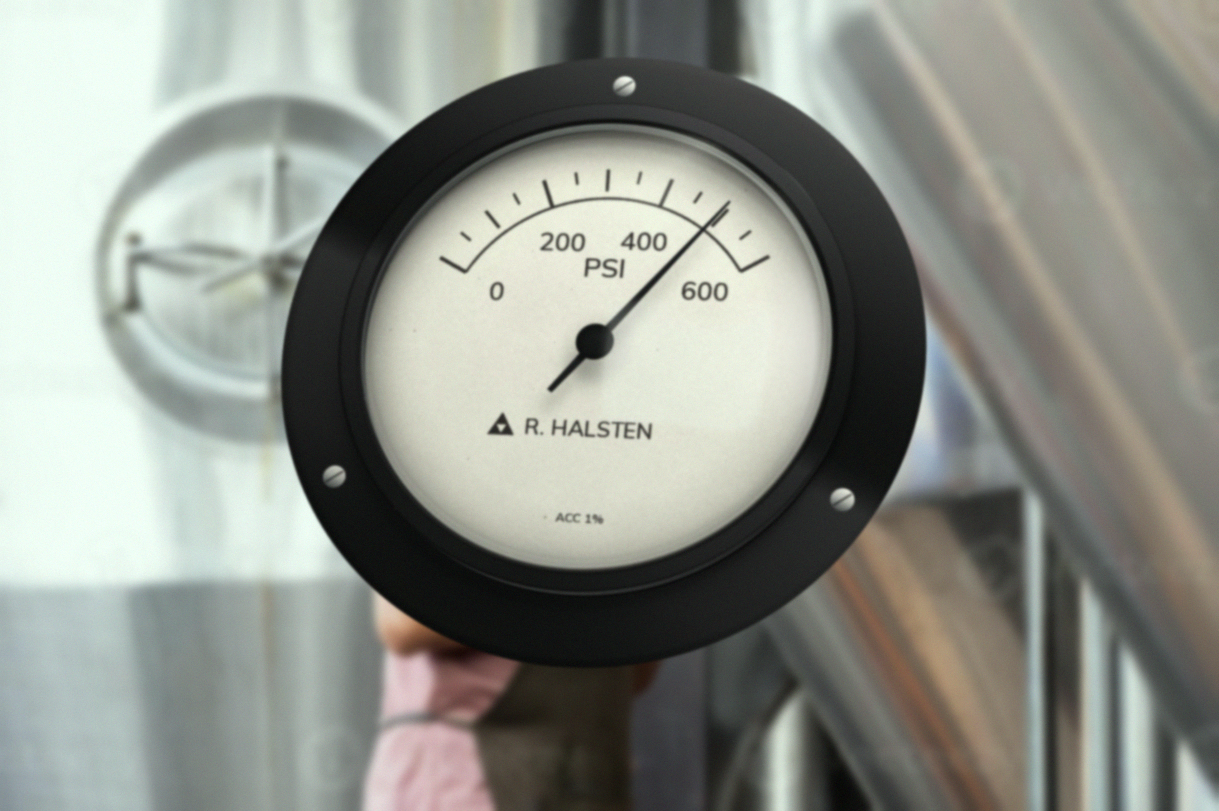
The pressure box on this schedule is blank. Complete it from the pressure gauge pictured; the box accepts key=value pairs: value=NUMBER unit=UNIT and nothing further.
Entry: value=500 unit=psi
